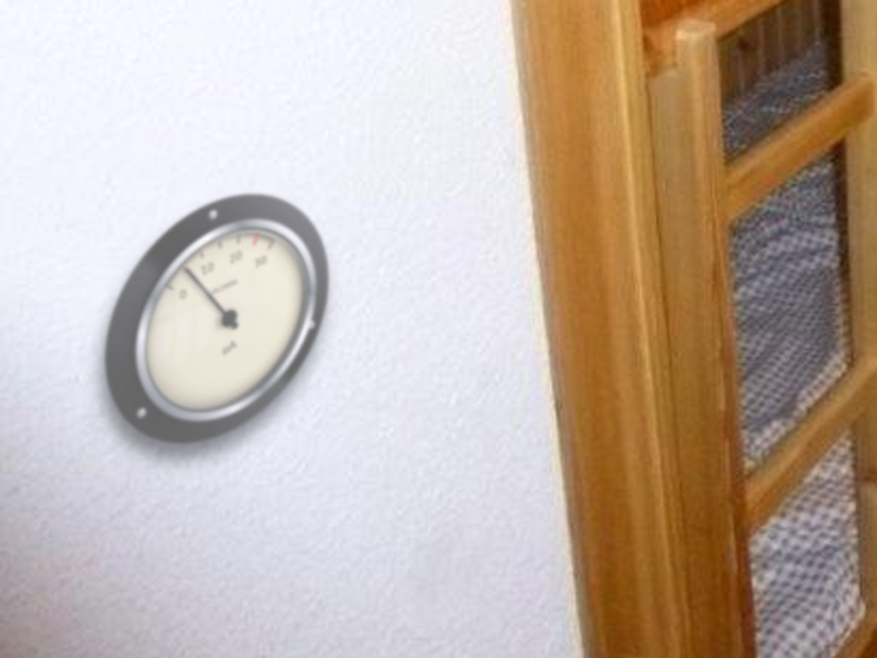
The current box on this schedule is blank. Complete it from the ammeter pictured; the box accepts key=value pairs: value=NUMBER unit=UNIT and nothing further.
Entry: value=5 unit=µA
